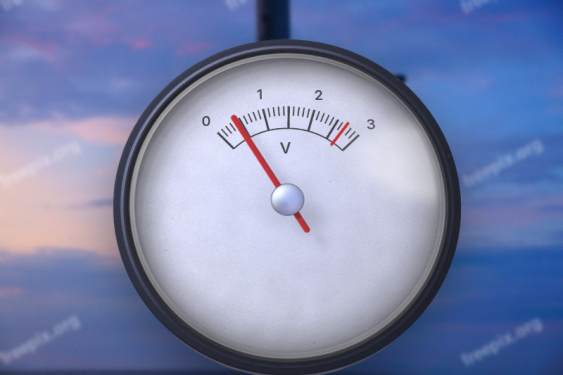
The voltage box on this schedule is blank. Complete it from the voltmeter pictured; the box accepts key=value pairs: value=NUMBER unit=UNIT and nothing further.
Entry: value=0.4 unit=V
